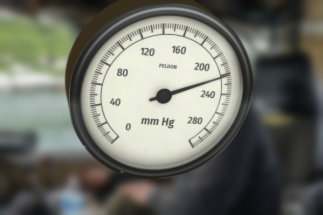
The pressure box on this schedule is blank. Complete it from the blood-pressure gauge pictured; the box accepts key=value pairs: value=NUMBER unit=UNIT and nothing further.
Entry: value=220 unit=mmHg
